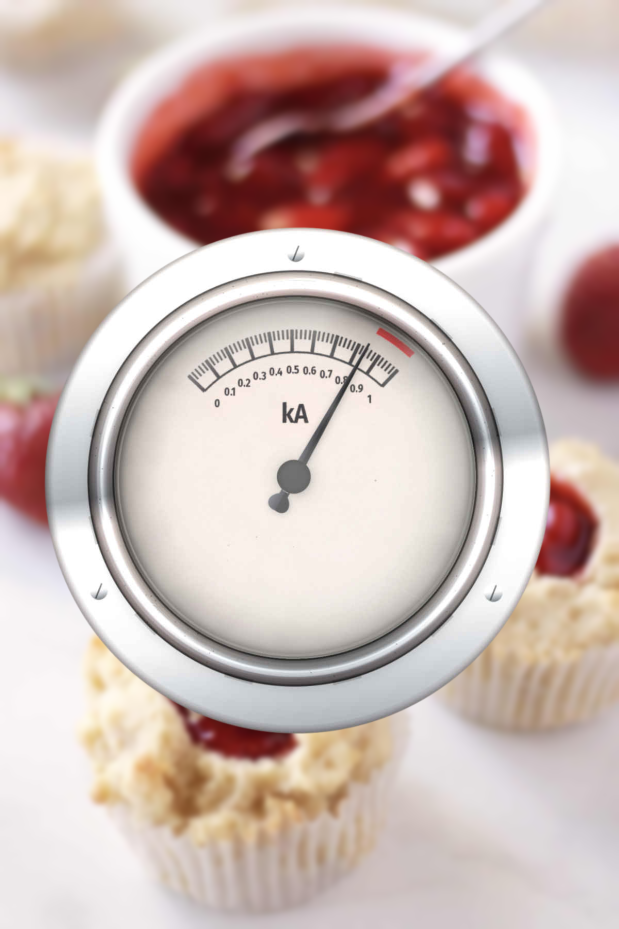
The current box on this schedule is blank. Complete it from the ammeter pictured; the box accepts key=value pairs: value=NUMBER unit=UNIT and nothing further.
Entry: value=0.84 unit=kA
